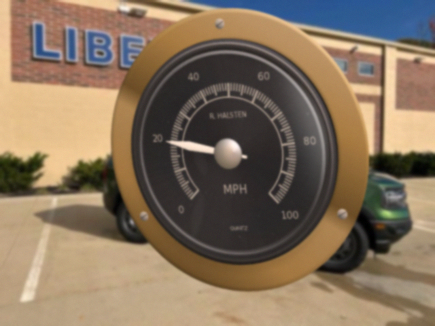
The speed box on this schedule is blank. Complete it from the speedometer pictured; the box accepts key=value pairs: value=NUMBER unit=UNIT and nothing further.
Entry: value=20 unit=mph
